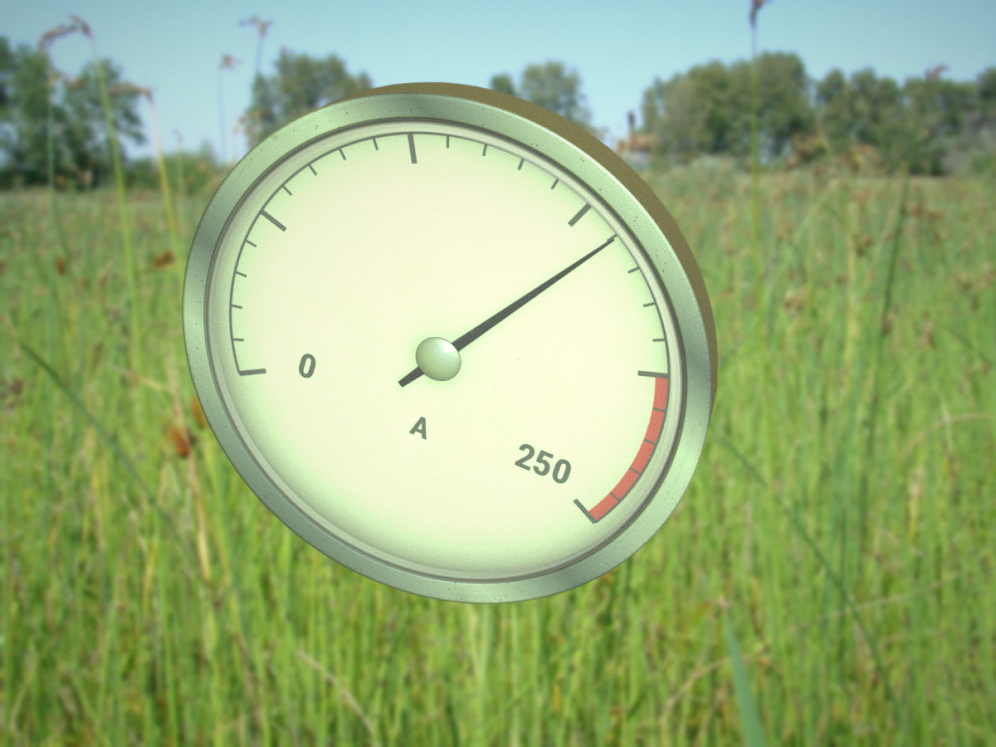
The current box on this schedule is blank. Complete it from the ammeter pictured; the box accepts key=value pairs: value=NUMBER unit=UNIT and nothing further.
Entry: value=160 unit=A
